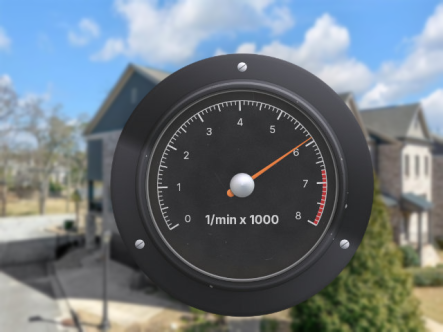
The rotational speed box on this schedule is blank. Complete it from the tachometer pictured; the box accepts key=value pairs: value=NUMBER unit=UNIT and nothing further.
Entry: value=5900 unit=rpm
